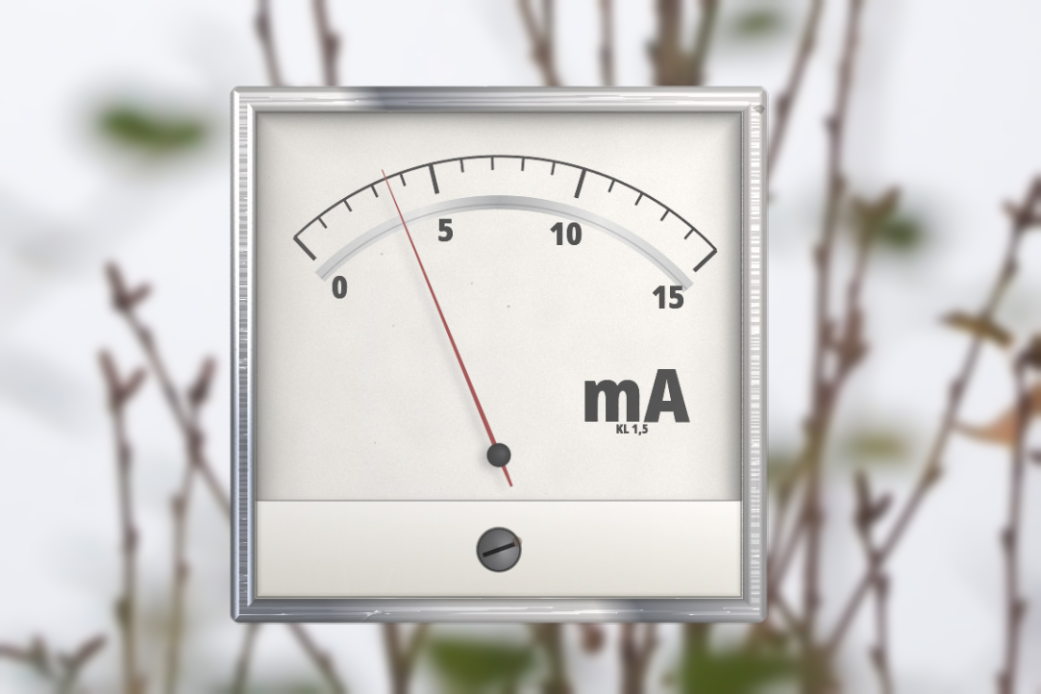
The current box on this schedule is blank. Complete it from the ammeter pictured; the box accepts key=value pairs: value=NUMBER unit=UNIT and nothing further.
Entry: value=3.5 unit=mA
